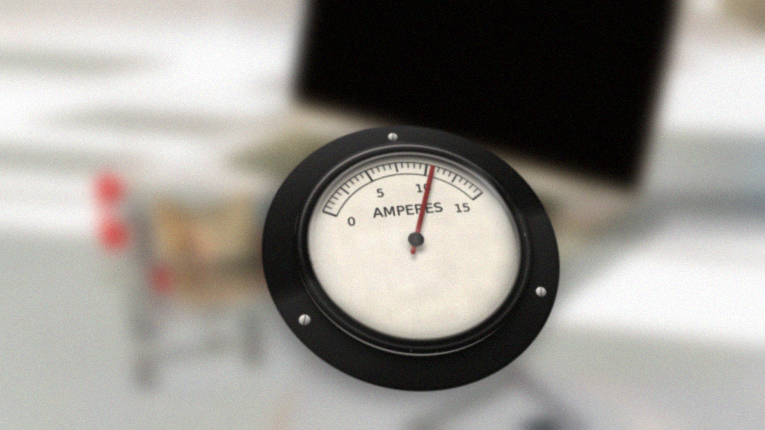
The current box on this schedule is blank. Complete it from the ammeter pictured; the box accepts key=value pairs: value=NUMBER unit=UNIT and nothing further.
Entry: value=10.5 unit=A
